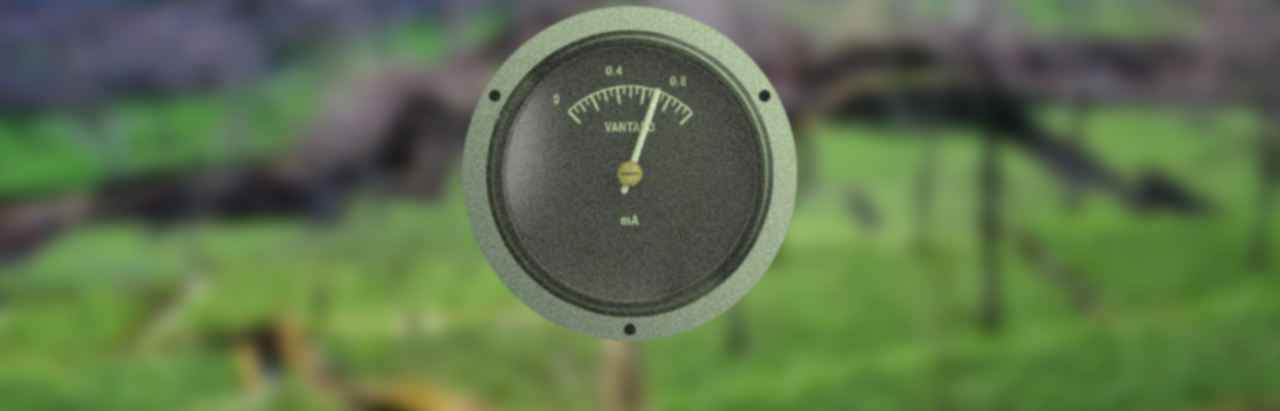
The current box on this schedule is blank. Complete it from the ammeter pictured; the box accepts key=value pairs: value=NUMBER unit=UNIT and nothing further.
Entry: value=0.7 unit=mA
